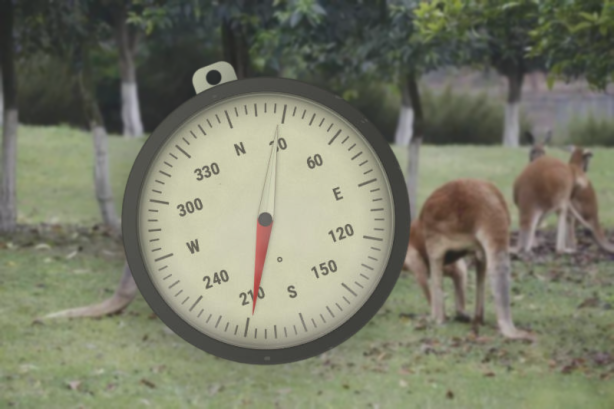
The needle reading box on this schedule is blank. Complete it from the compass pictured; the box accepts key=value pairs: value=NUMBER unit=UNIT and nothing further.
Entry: value=207.5 unit=°
